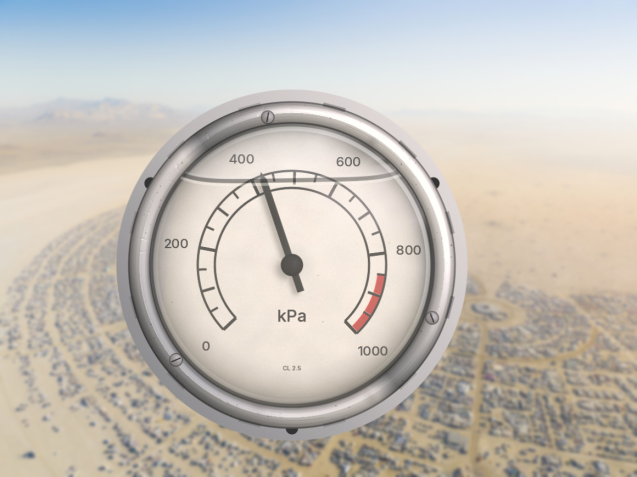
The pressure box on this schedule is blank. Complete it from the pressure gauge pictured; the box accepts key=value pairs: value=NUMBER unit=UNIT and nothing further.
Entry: value=425 unit=kPa
